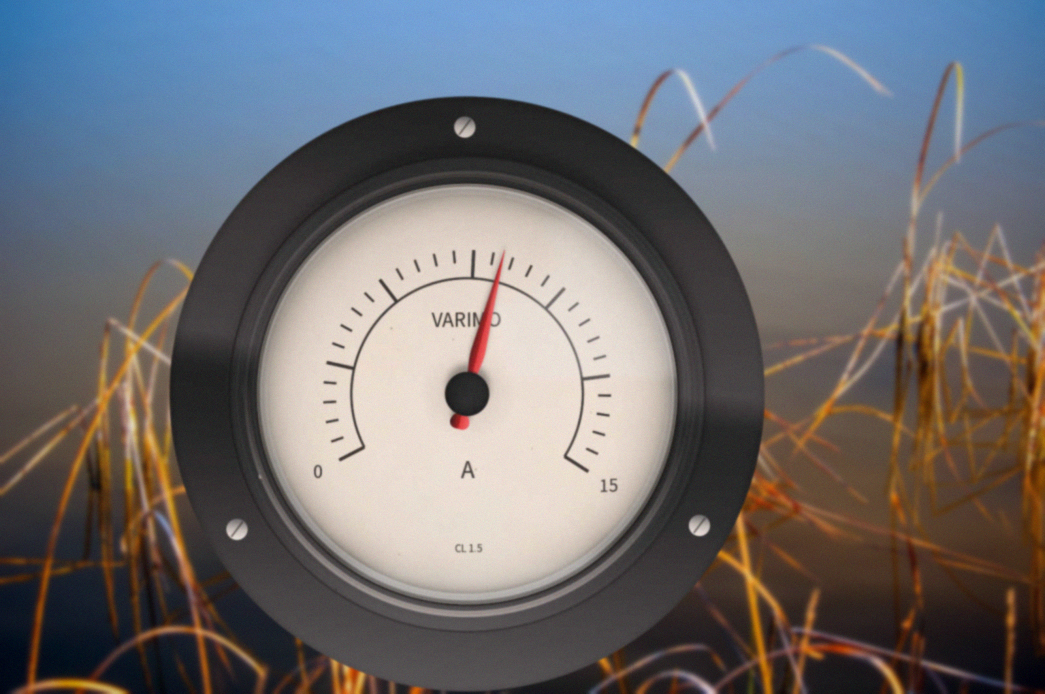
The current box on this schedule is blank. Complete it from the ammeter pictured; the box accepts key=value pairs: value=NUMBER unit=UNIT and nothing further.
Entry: value=8.25 unit=A
